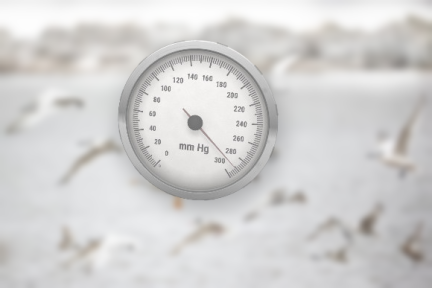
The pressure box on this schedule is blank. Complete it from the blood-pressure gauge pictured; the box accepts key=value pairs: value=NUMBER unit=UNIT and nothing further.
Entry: value=290 unit=mmHg
